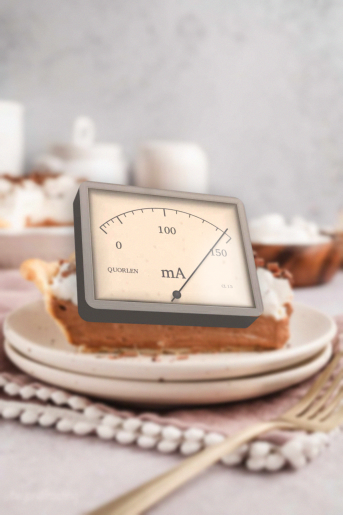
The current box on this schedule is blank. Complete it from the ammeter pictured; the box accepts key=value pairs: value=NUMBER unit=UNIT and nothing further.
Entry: value=145 unit=mA
